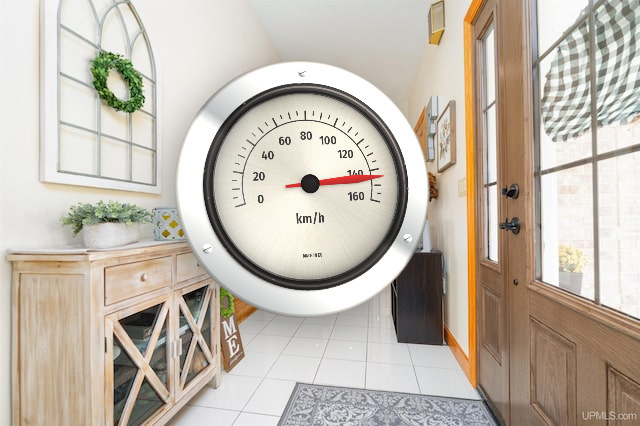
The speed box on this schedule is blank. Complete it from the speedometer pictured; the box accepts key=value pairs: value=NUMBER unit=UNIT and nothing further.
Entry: value=145 unit=km/h
